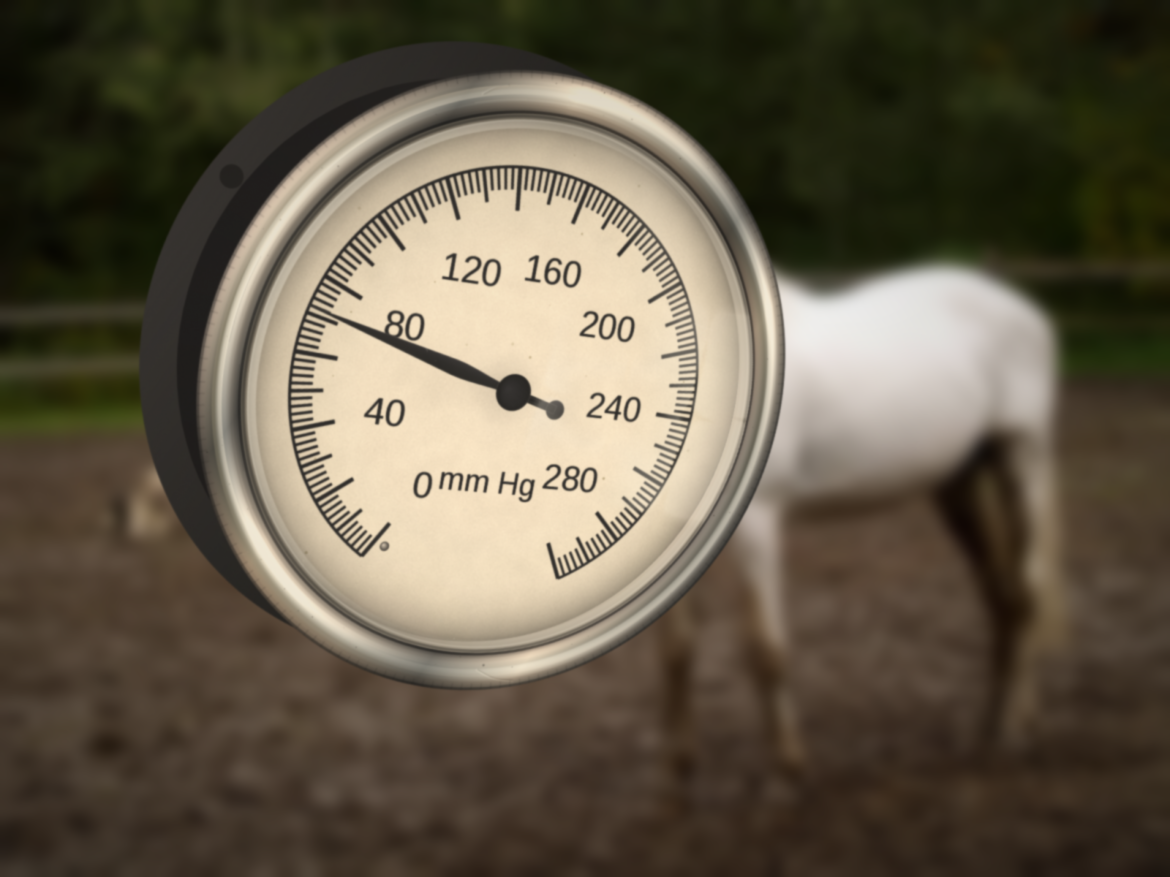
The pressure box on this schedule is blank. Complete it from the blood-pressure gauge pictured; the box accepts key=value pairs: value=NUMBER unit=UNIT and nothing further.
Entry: value=72 unit=mmHg
